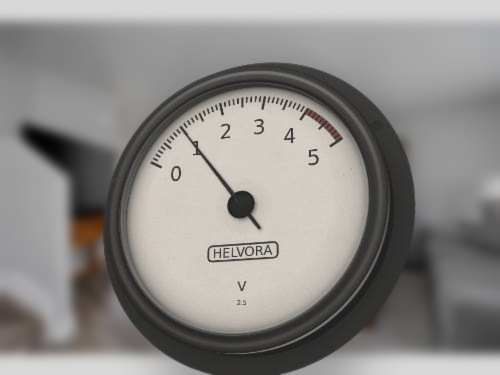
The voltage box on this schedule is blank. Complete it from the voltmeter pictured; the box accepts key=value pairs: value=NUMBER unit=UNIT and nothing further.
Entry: value=1 unit=V
